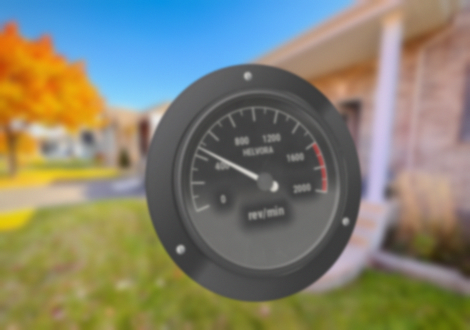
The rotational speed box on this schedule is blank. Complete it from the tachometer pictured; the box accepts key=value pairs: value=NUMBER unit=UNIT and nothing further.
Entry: value=450 unit=rpm
